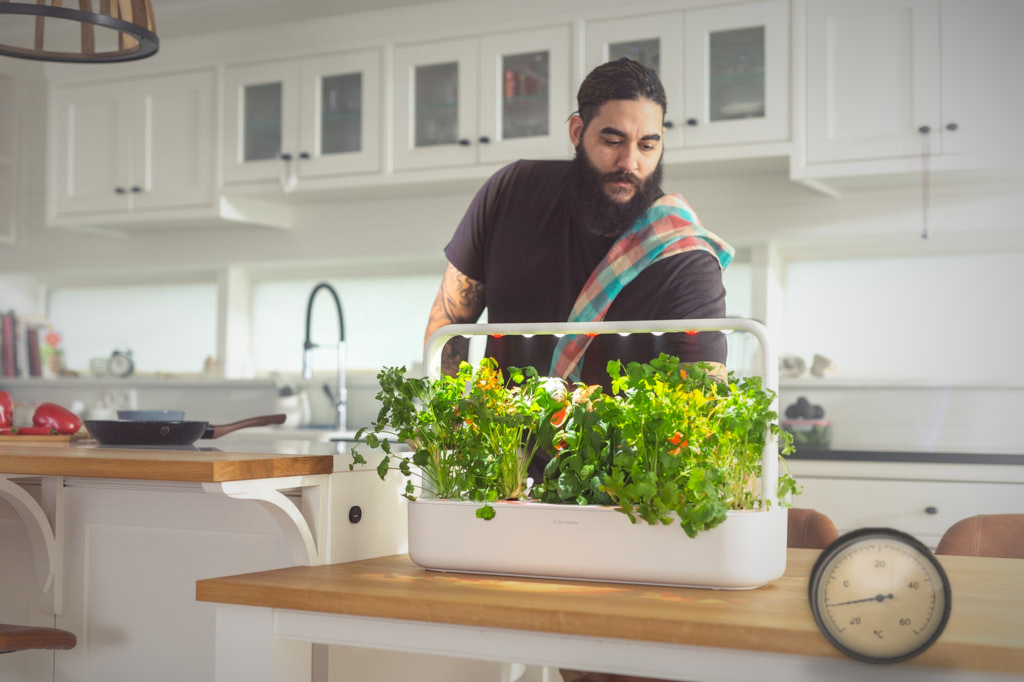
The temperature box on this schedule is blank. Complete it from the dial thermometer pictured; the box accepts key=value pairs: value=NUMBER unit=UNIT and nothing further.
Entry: value=-10 unit=°C
